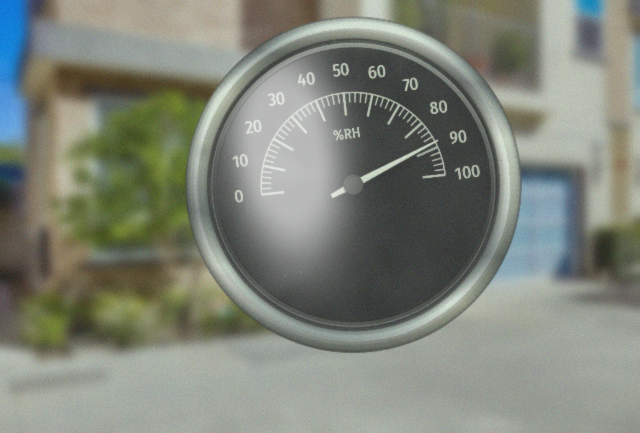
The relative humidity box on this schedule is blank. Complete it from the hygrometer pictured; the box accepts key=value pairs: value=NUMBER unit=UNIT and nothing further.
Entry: value=88 unit=%
